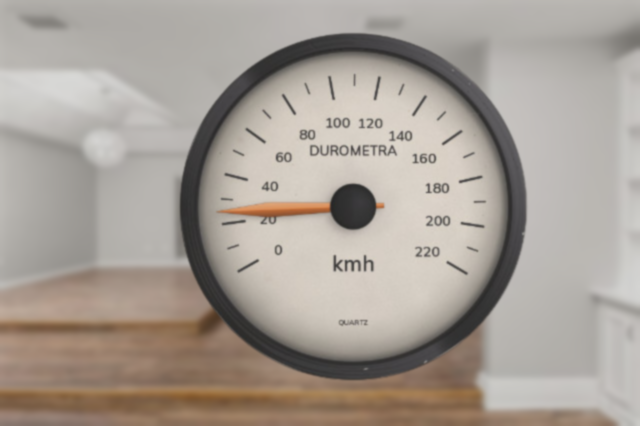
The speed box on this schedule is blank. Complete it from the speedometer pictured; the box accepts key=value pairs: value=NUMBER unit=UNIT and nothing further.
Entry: value=25 unit=km/h
